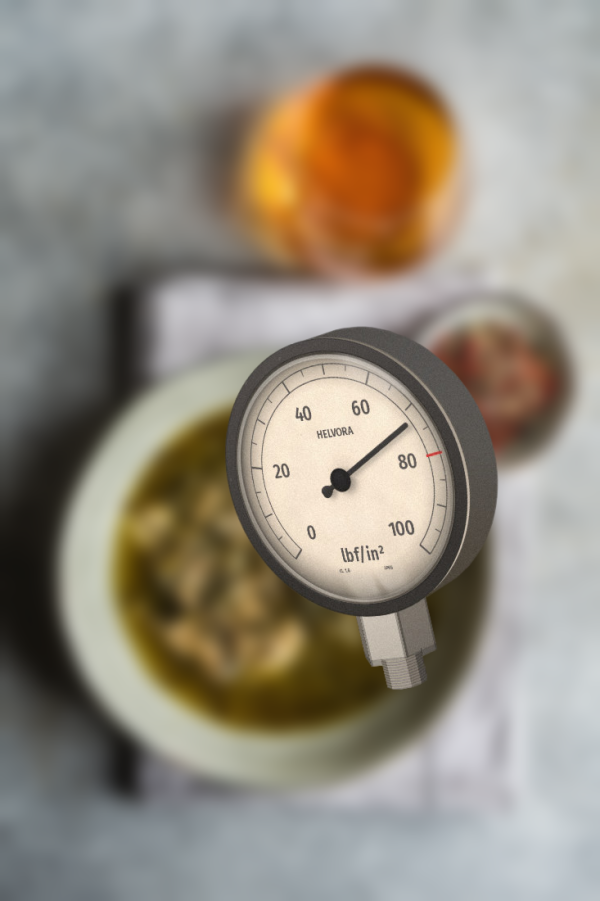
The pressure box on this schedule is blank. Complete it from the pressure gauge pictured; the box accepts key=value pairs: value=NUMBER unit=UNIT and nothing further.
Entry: value=72.5 unit=psi
